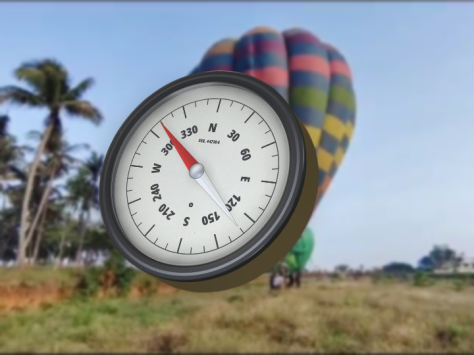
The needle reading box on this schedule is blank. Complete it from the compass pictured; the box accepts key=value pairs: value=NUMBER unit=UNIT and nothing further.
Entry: value=310 unit=°
